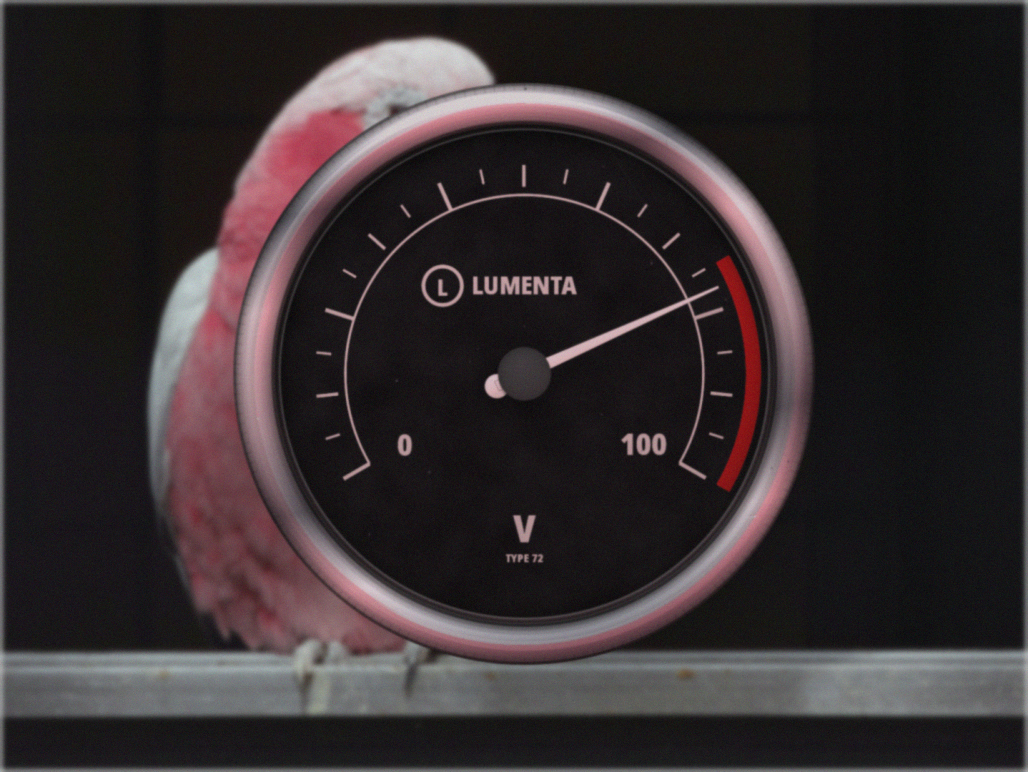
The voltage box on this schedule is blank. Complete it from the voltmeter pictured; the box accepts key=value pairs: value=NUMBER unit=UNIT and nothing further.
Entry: value=77.5 unit=V
